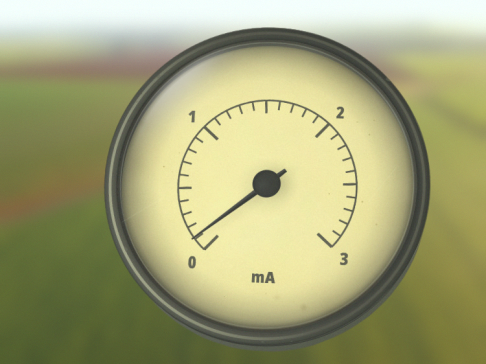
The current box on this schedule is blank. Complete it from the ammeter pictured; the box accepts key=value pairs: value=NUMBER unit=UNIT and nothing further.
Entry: value=0.1 unit=mA
